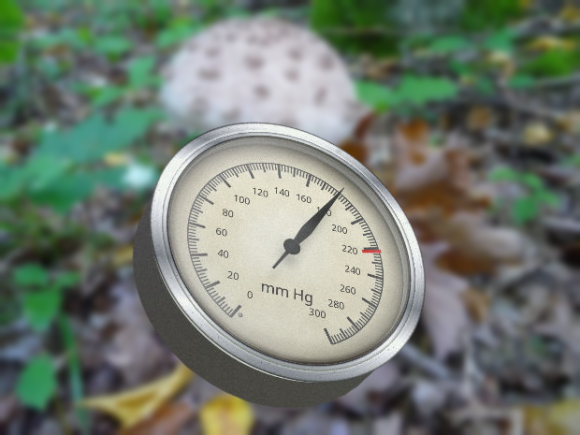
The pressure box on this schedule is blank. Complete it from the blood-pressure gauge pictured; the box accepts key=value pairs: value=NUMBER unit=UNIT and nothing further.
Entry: value=180 unit=mmHg
